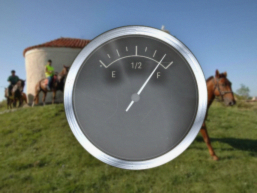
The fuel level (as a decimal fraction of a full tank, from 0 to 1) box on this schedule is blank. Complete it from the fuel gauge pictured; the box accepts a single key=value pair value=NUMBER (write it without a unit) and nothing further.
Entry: value=0.875
